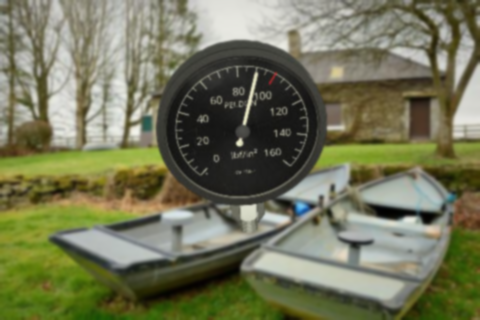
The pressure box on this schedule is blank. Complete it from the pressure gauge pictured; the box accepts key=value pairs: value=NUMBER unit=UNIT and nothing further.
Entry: value=90 unit=psi
